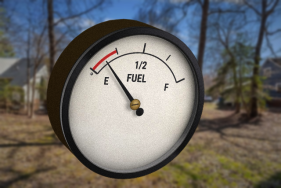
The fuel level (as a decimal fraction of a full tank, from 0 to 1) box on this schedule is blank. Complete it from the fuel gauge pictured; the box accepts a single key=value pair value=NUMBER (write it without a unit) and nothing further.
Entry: value=0.125
